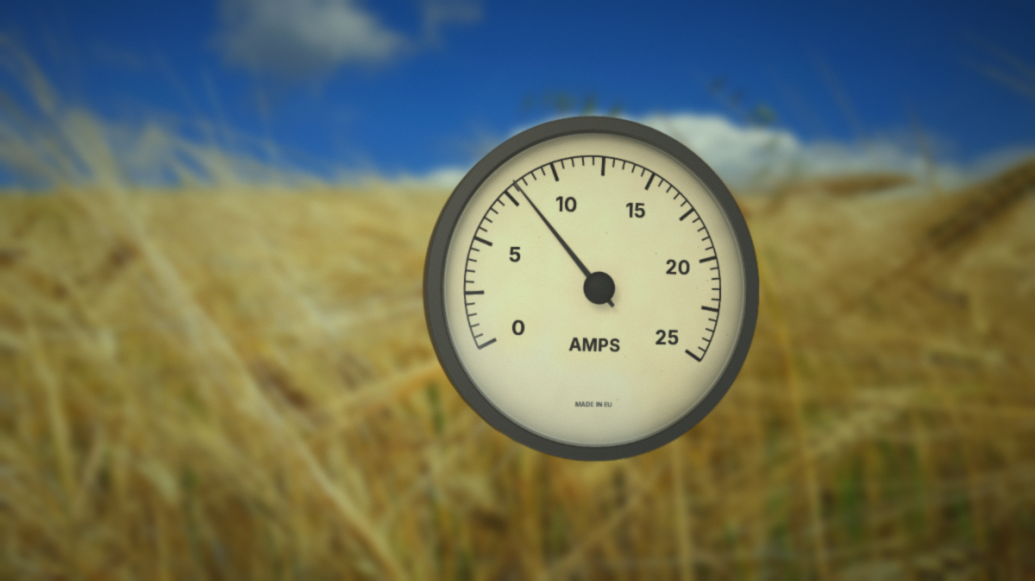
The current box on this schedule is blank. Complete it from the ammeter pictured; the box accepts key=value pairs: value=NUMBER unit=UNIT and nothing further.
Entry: value=8 unit=A
